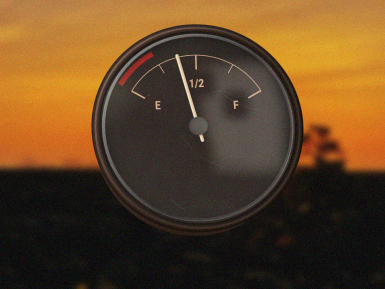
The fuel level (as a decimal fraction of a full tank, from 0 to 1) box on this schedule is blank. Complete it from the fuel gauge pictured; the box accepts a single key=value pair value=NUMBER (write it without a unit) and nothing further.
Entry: value=0.375
